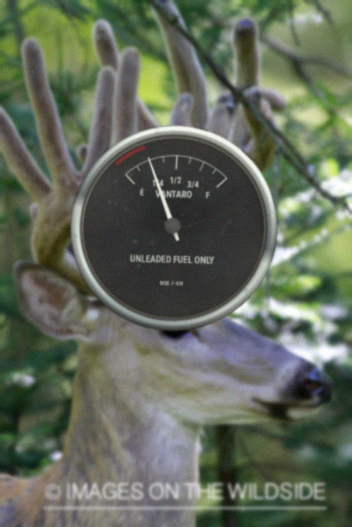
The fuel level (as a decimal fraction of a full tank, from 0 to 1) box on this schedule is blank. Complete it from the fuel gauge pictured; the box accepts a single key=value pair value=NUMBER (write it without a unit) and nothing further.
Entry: value=0.25
